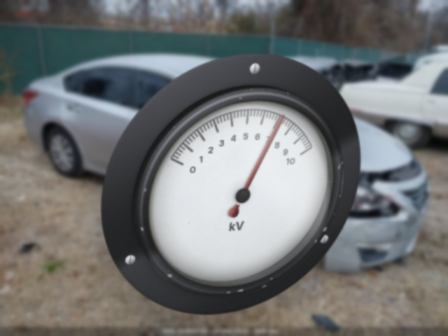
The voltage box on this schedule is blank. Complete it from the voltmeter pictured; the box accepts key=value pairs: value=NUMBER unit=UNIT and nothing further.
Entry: value=7 unit=kV
